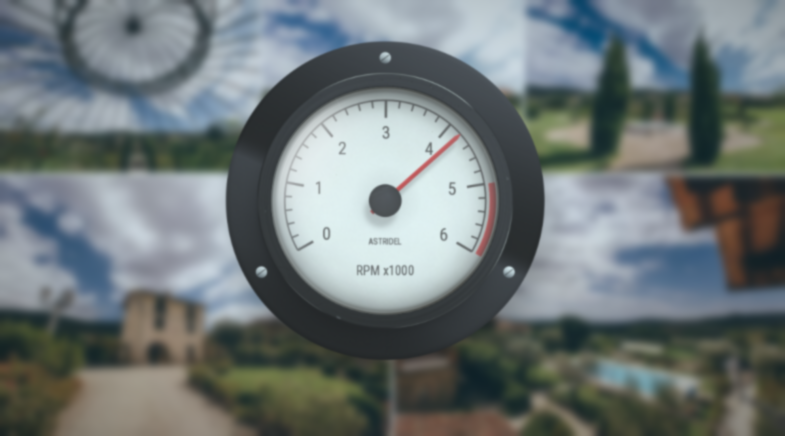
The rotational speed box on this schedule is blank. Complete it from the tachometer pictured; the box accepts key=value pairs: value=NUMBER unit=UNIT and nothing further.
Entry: value=4200 unit=rpm
